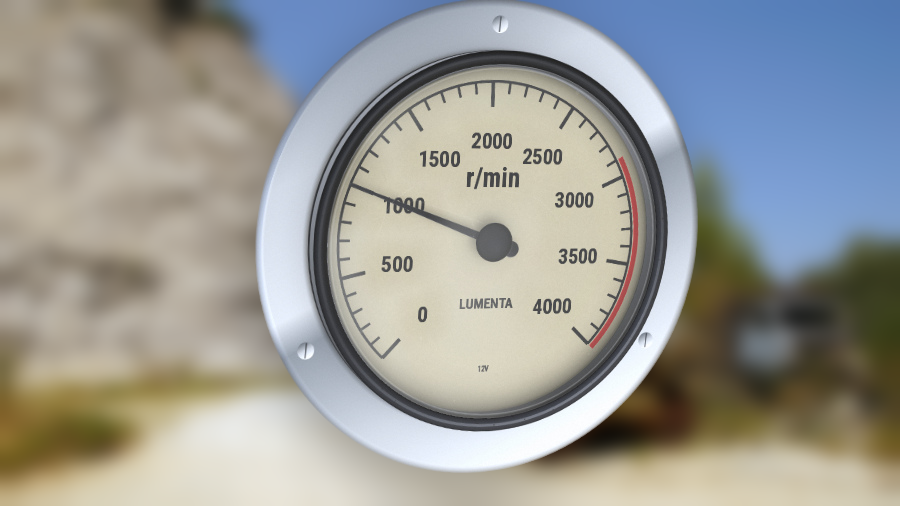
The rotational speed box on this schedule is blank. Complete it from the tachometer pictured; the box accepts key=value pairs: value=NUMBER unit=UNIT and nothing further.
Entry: value=1000 unit=rpm
